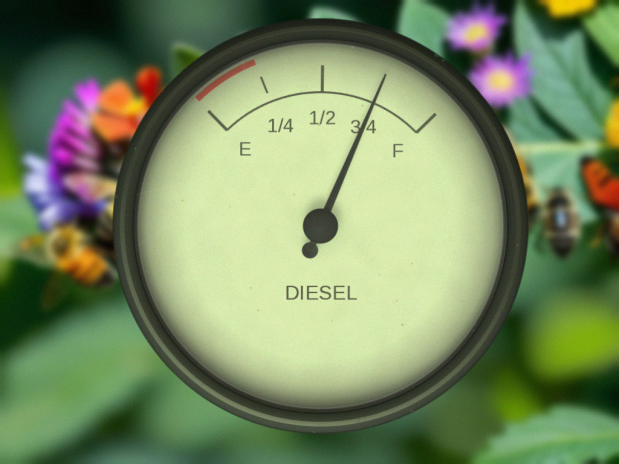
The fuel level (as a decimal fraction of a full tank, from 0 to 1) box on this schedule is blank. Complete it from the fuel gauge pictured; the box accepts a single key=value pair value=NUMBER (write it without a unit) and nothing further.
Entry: value=0.75
